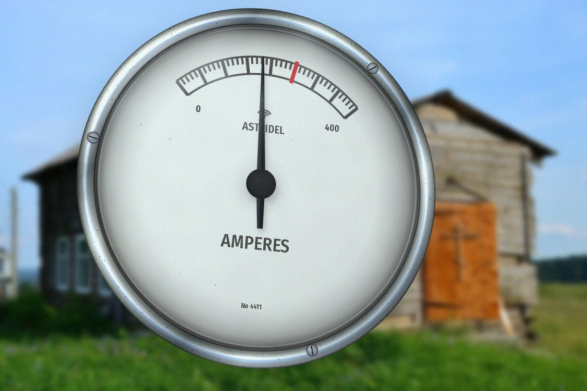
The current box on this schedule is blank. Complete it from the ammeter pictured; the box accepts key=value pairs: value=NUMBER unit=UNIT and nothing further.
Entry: value=180 unit=A
